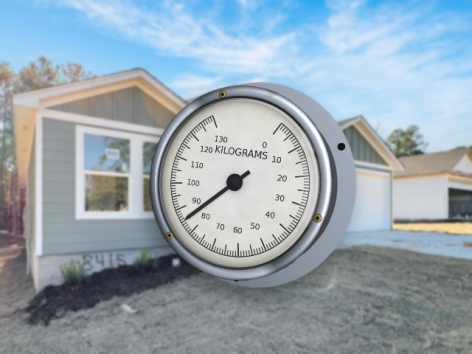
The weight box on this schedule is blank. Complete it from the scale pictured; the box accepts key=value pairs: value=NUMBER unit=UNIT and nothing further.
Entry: value=85 unit=kg
